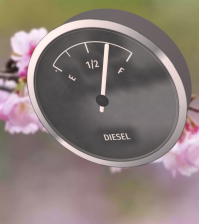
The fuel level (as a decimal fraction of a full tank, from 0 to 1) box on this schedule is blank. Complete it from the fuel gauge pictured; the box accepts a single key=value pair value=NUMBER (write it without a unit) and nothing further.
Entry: value=0.75
